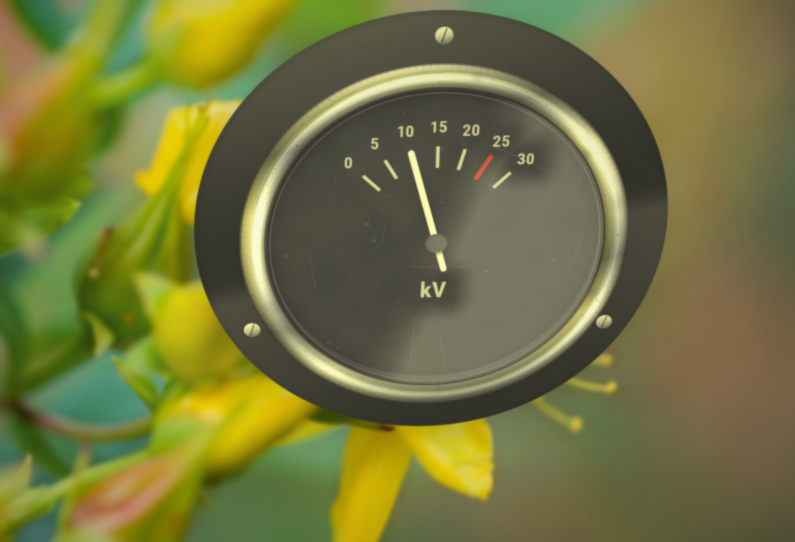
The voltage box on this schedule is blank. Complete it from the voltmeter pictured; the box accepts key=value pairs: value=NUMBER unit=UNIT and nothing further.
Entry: value=10 unit=kV
